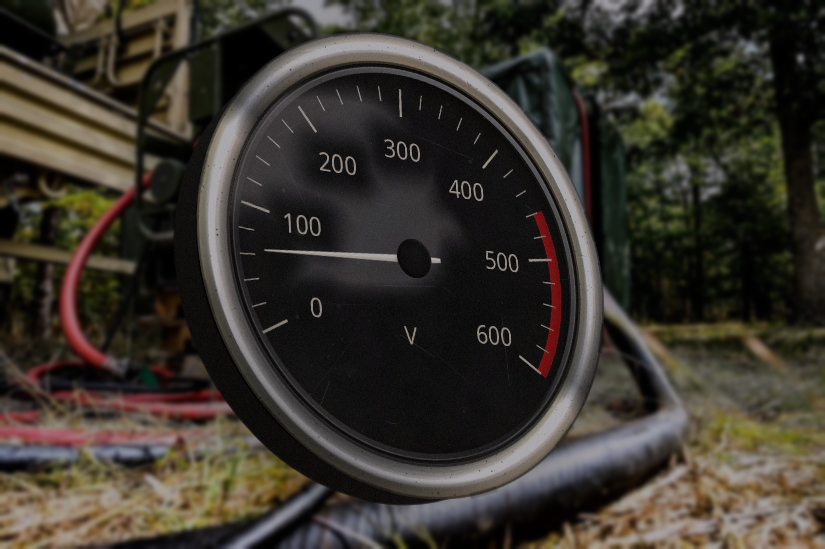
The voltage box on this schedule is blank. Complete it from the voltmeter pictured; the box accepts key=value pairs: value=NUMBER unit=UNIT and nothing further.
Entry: value=60 unit=V
